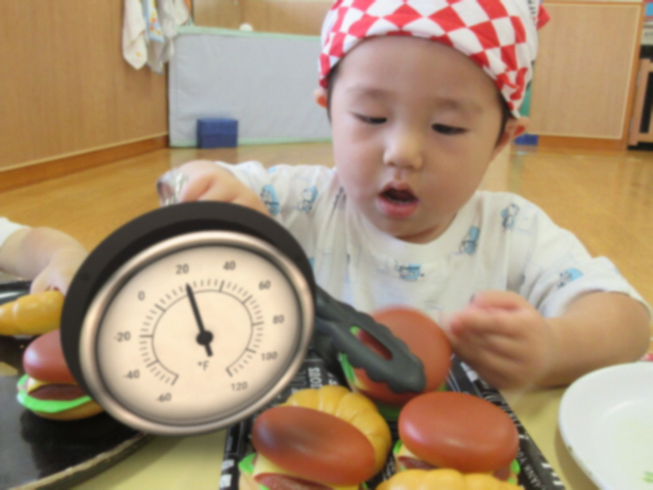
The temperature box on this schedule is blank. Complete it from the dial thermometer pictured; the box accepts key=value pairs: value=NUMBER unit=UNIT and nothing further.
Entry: value=20 unit=°F
